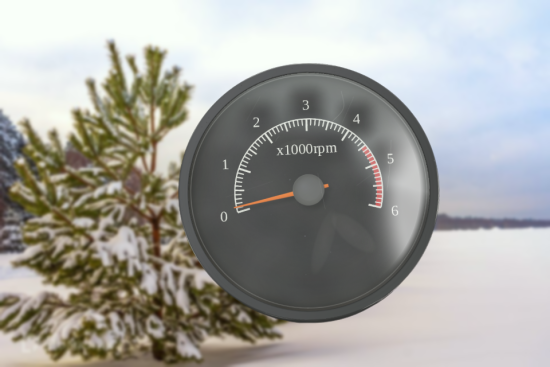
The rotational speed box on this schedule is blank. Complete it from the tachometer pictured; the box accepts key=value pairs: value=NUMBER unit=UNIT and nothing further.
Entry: value=100 unit=rpm
